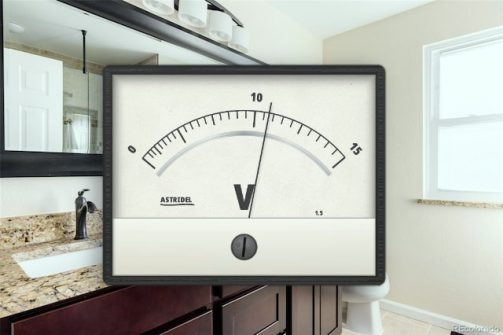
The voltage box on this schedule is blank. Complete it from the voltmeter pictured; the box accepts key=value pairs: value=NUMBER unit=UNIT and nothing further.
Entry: value=10.75 unit=V
